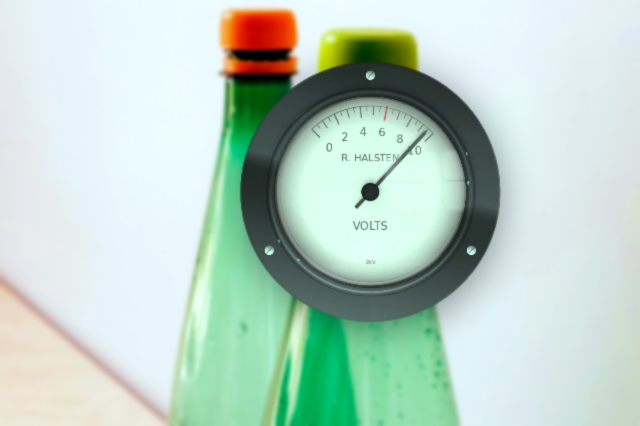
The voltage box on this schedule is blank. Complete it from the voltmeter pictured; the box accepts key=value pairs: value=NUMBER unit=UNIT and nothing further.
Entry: value=9.5 unit=V
